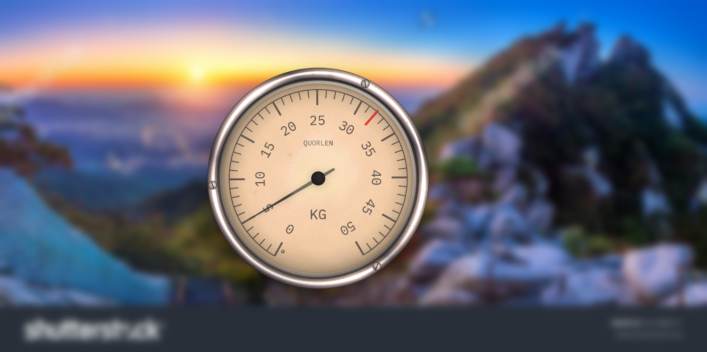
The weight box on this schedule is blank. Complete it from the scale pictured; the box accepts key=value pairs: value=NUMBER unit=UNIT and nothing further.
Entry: value=5 unit=kg
